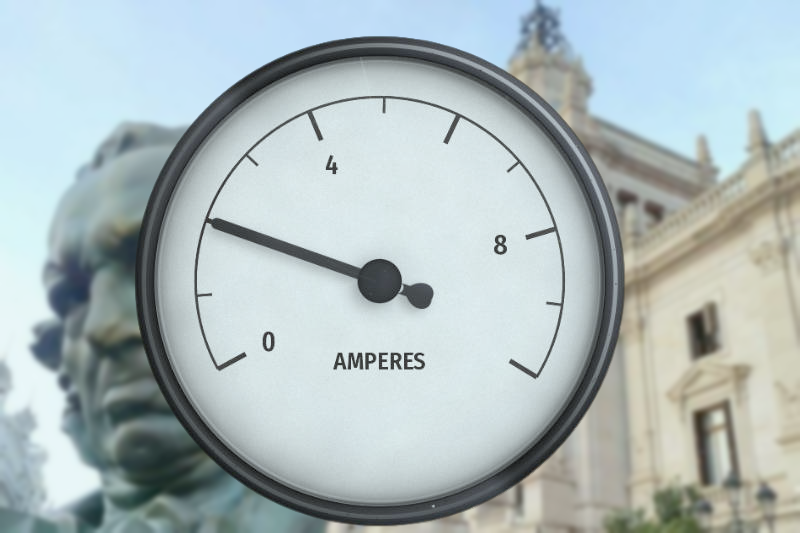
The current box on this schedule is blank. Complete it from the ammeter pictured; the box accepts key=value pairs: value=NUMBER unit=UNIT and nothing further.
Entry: value=2 unit=A
